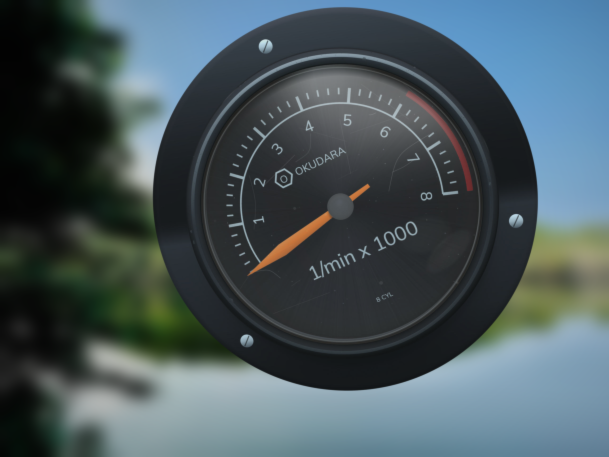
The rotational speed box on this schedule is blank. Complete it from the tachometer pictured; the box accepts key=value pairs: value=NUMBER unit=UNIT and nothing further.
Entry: value=0 unit=rpm
